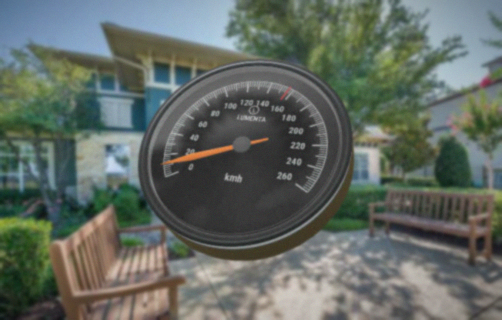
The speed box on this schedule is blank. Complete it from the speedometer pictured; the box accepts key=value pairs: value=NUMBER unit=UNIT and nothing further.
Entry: value=10 unit=km/h
